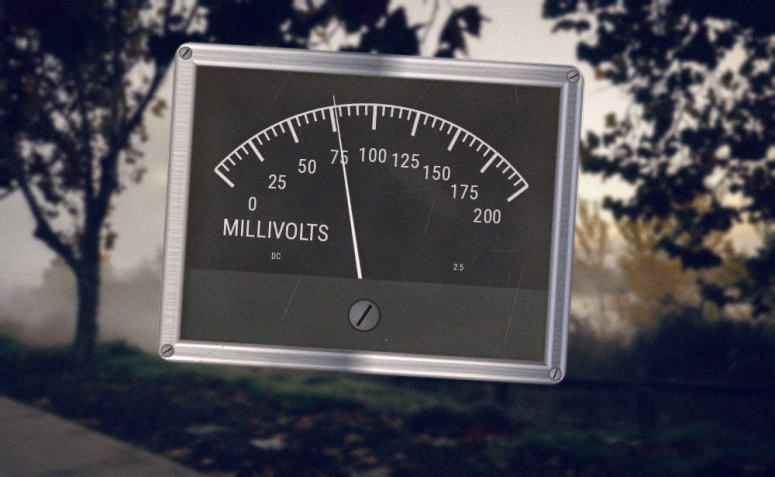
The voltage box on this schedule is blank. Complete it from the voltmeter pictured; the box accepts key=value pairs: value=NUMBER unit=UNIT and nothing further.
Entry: value=77.5 unit=mV
